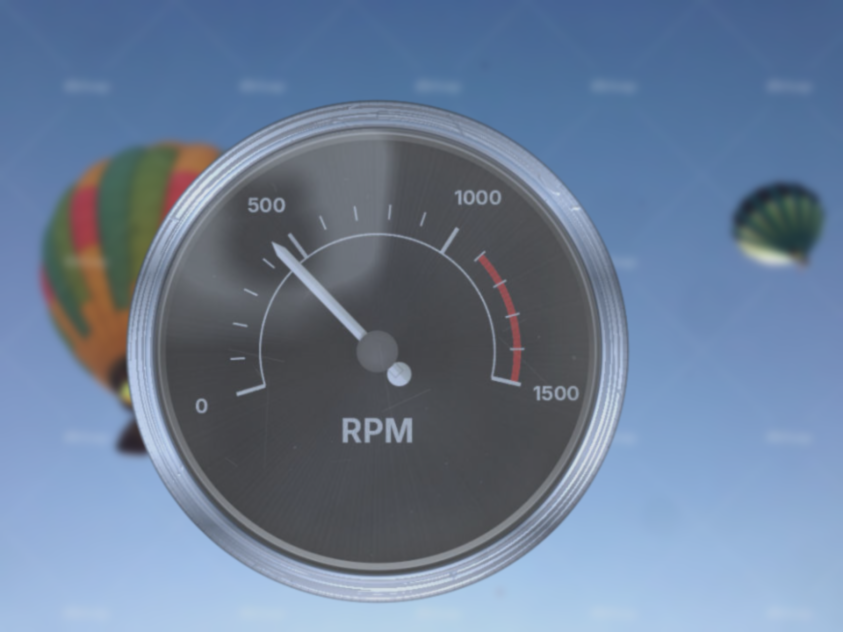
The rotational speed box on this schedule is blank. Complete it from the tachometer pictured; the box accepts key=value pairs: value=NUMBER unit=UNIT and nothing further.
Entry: value=450 unit=rpm
